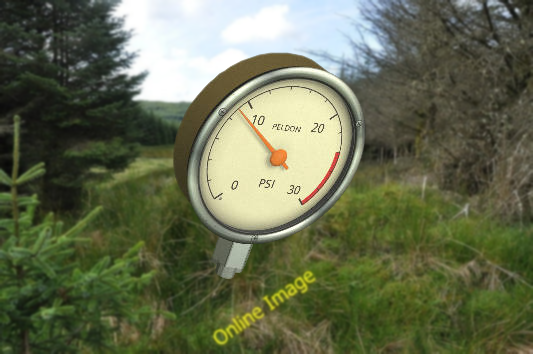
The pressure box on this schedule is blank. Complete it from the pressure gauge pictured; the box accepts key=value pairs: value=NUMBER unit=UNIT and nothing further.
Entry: value=9 unit=psi
